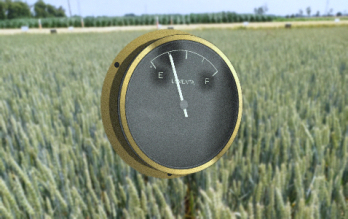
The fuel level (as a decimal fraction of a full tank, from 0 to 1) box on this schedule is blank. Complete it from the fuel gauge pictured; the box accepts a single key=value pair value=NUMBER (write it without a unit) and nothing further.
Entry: value=0.25
